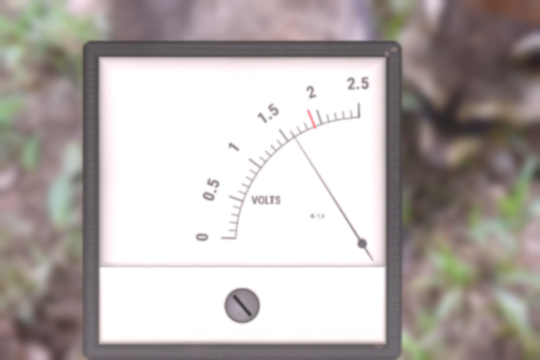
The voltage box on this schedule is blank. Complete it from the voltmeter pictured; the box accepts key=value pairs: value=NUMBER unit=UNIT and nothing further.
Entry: value=1.6 unit=V
